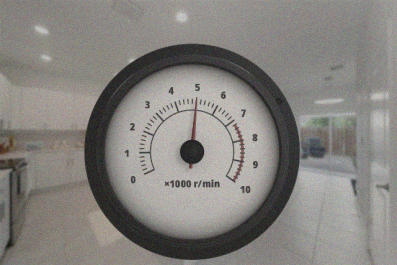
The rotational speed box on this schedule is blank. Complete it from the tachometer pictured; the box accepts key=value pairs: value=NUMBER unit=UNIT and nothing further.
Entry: value=5000 unit=rpm
